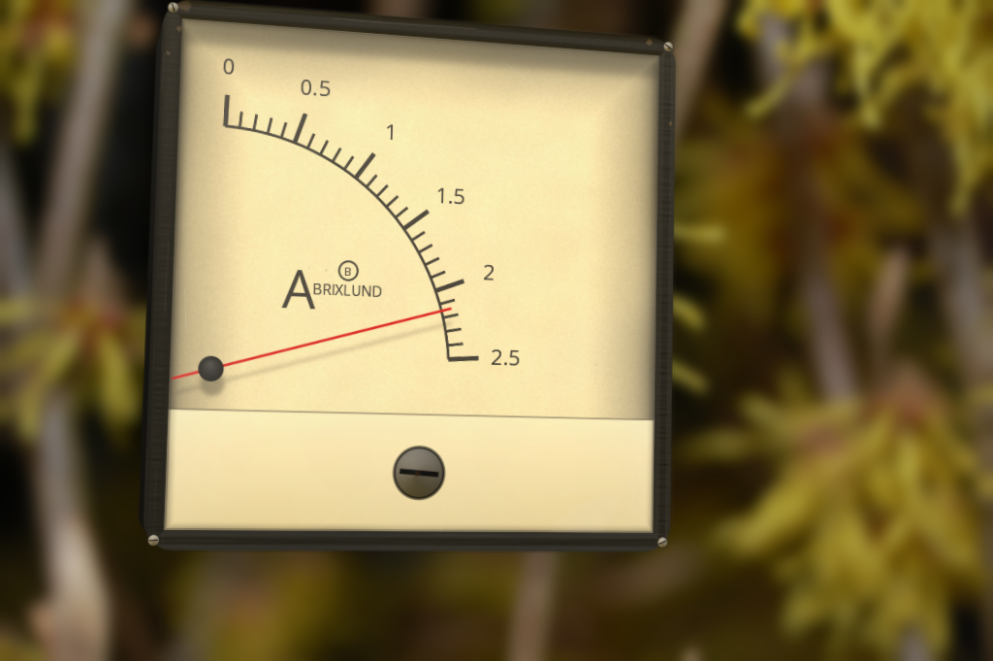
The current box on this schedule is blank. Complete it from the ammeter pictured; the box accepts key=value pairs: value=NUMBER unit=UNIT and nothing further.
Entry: value=2.15 unit=A
